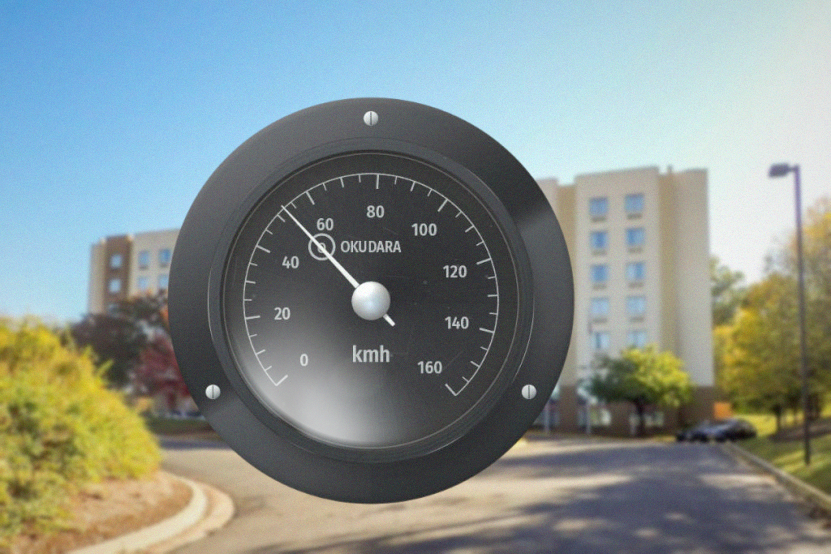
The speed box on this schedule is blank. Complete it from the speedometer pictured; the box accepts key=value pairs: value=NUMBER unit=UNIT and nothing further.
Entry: value=52.5 unit=km/h
